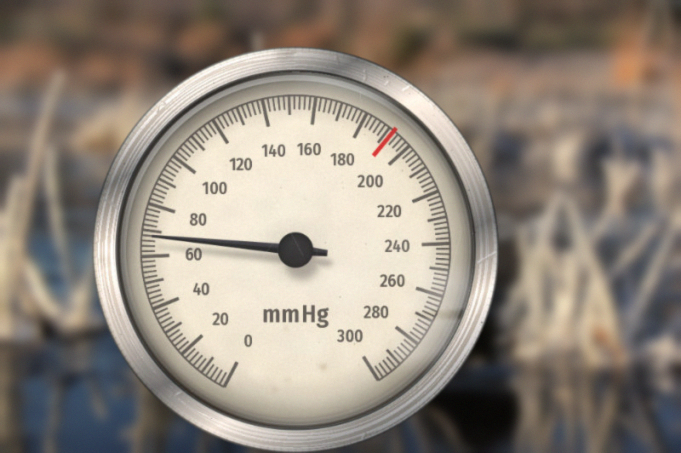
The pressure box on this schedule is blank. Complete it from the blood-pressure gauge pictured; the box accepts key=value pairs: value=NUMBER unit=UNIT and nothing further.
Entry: value=68 unit=mmHg
